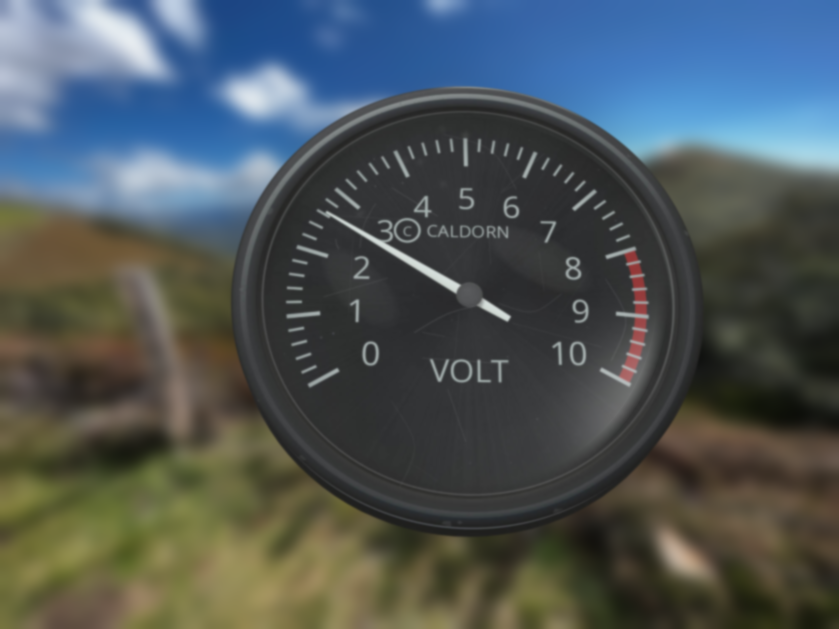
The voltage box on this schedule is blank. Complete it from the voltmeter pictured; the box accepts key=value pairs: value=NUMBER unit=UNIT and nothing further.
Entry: value=2.6 unit=V
